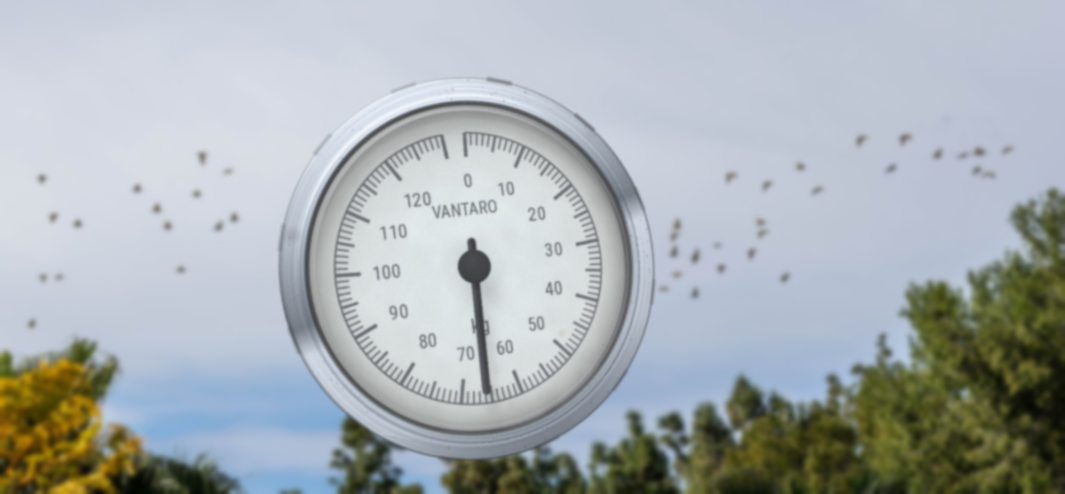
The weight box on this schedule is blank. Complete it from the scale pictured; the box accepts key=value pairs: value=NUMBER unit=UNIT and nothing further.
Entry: value=66 unit=kg
